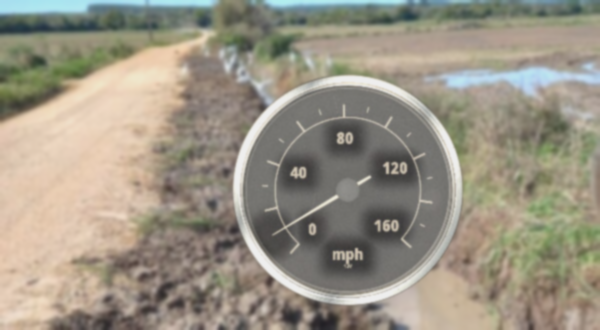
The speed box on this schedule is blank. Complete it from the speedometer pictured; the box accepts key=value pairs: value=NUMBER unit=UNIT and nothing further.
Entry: value=10 unit=mph
